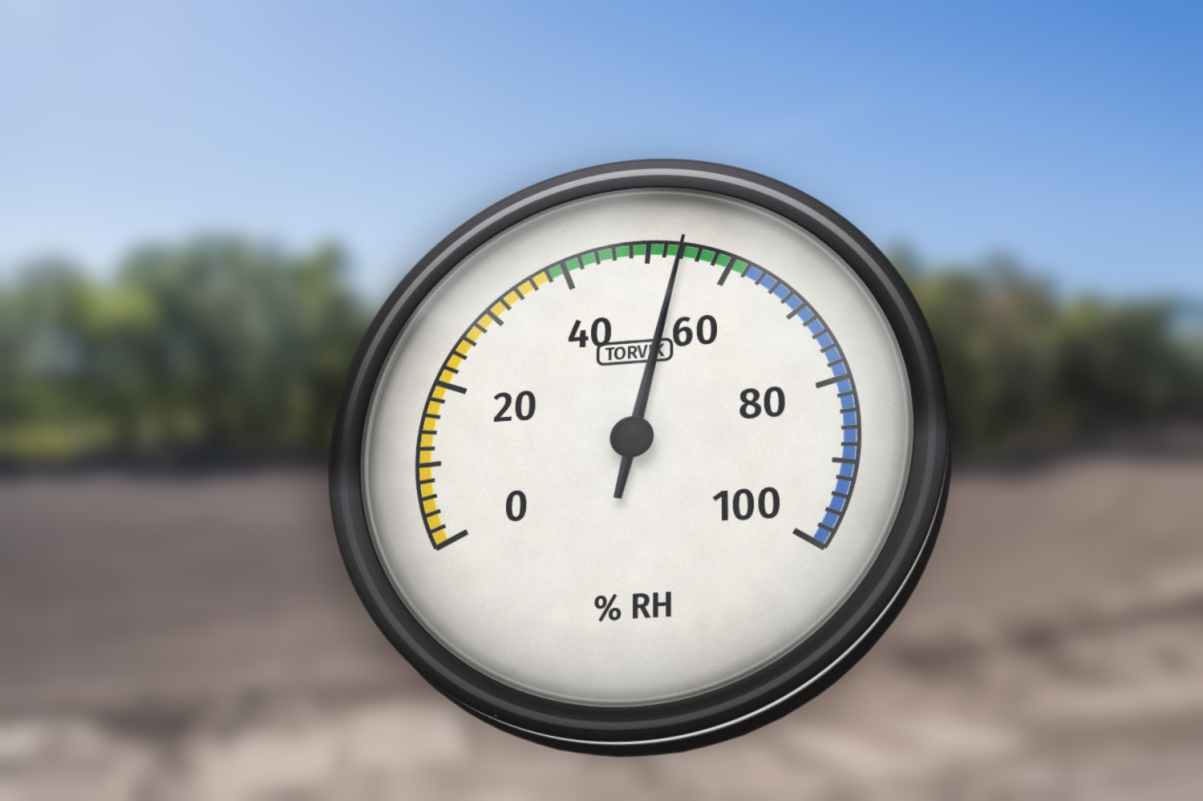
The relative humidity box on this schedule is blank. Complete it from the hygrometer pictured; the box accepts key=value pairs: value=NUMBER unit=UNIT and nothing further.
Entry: value=54 unit=%
